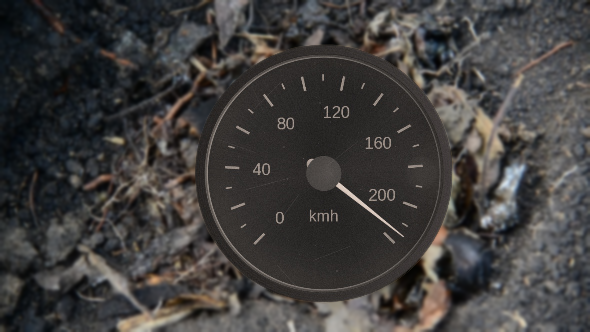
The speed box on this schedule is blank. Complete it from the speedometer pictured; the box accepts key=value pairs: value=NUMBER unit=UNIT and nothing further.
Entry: value=215 unit=km/h
